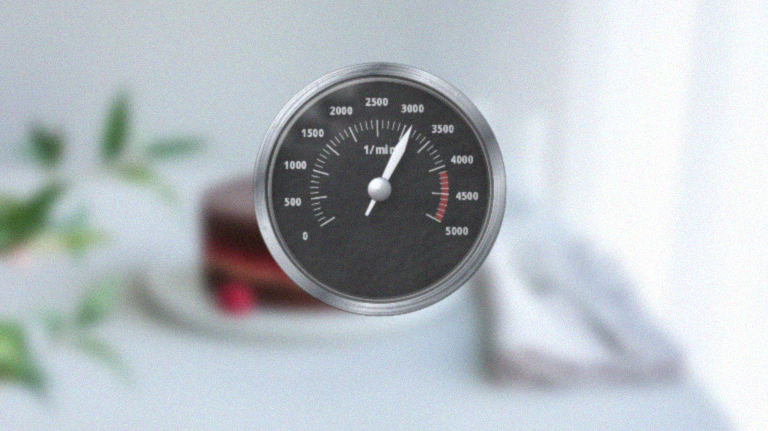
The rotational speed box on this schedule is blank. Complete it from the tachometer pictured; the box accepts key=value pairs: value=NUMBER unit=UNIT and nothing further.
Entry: value=3100 unit=rpm
